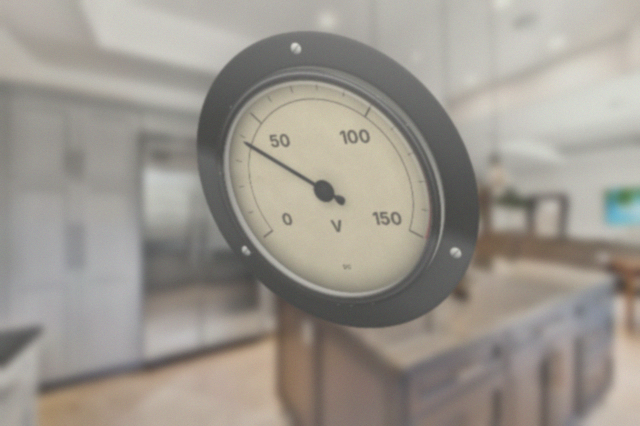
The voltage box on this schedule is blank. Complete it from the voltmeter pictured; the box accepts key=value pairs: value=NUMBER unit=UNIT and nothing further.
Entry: value=40 unit=V
